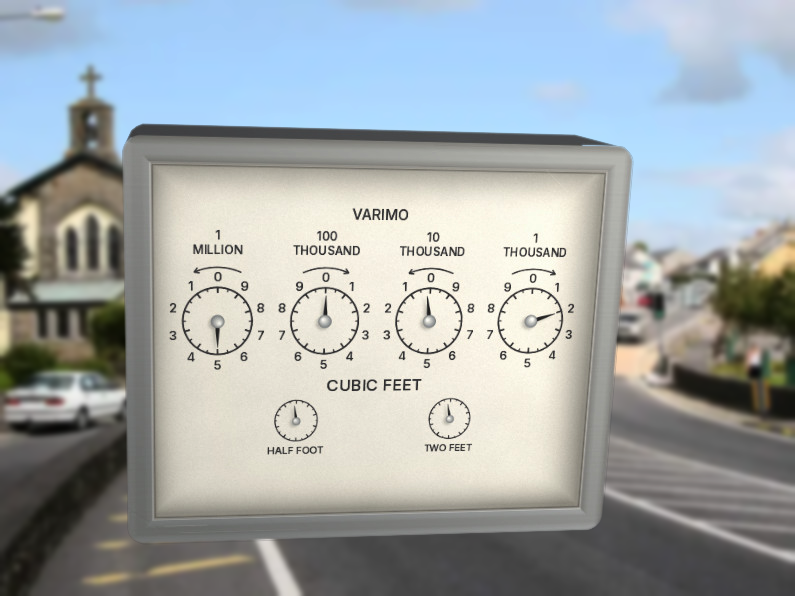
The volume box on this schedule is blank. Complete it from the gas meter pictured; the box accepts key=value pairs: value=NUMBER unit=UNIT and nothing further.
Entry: value=500200 unit=ft³
